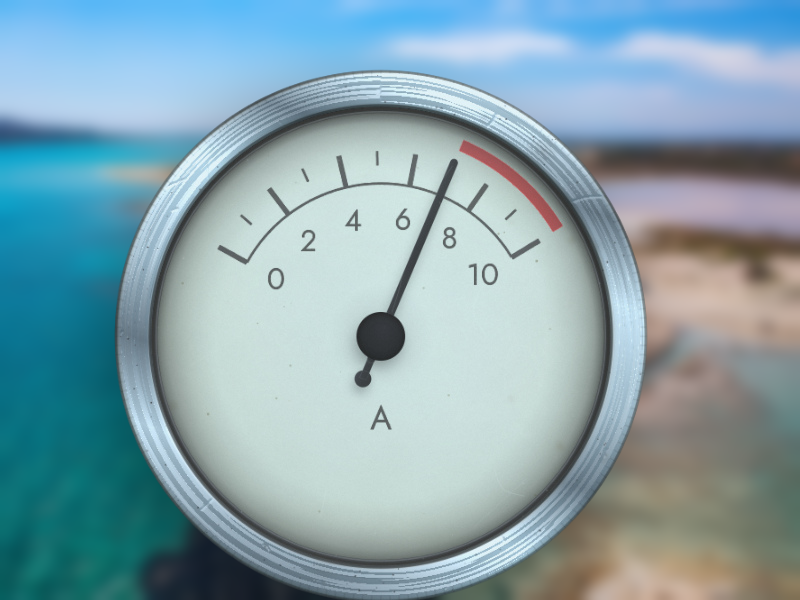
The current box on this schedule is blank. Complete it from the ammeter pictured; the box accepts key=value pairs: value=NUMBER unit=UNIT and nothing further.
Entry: value=7 unit=A
